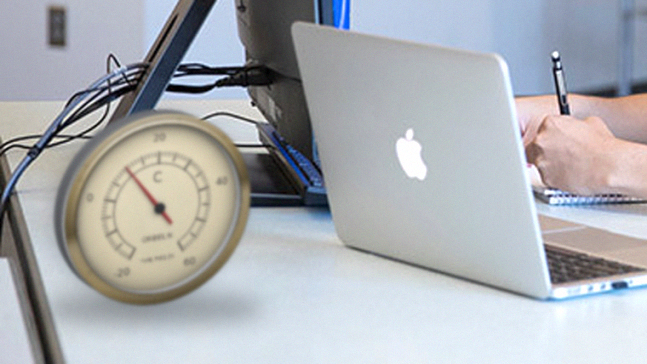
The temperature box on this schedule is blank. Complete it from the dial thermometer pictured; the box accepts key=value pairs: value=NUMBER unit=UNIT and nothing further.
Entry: value=10 unit=°C
